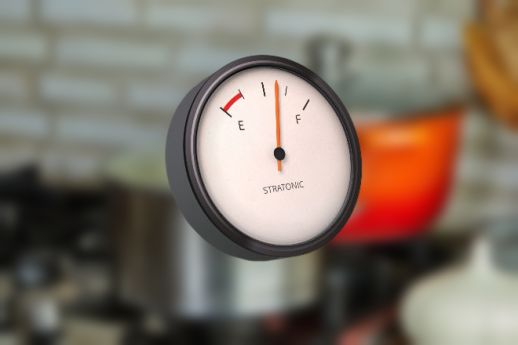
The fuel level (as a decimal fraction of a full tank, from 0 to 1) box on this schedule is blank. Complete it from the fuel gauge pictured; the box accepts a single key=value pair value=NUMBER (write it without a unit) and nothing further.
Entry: value=0.625
